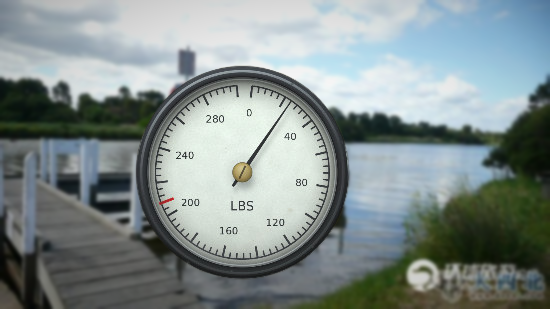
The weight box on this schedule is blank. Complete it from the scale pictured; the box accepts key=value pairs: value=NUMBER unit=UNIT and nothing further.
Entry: value=24 unit=lb
